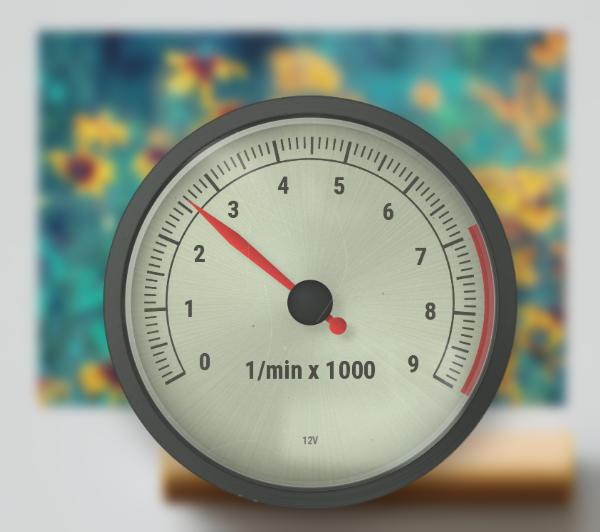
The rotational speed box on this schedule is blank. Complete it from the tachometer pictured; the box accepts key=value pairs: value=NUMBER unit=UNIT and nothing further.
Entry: value=2600 unit=rpm
